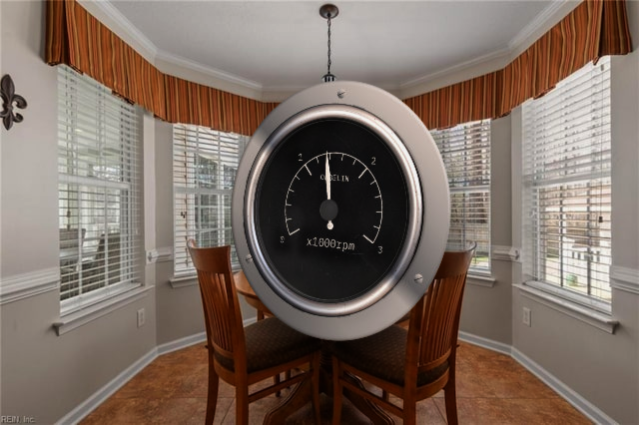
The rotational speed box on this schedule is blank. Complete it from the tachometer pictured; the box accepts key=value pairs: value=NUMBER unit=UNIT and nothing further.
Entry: value=1400 unit=rpm
